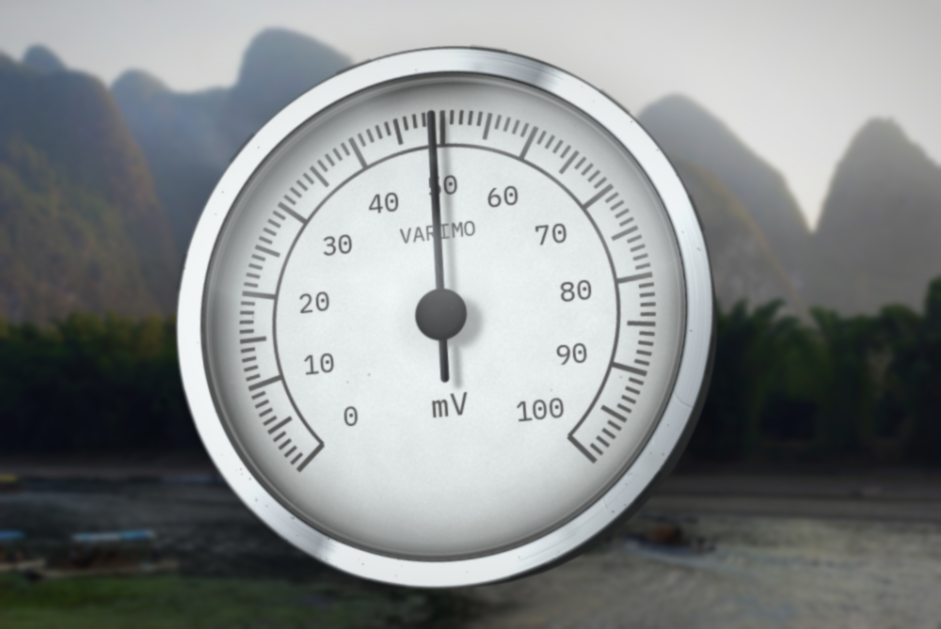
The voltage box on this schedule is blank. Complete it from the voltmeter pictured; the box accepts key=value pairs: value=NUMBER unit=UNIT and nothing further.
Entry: value=49 unit=mV
